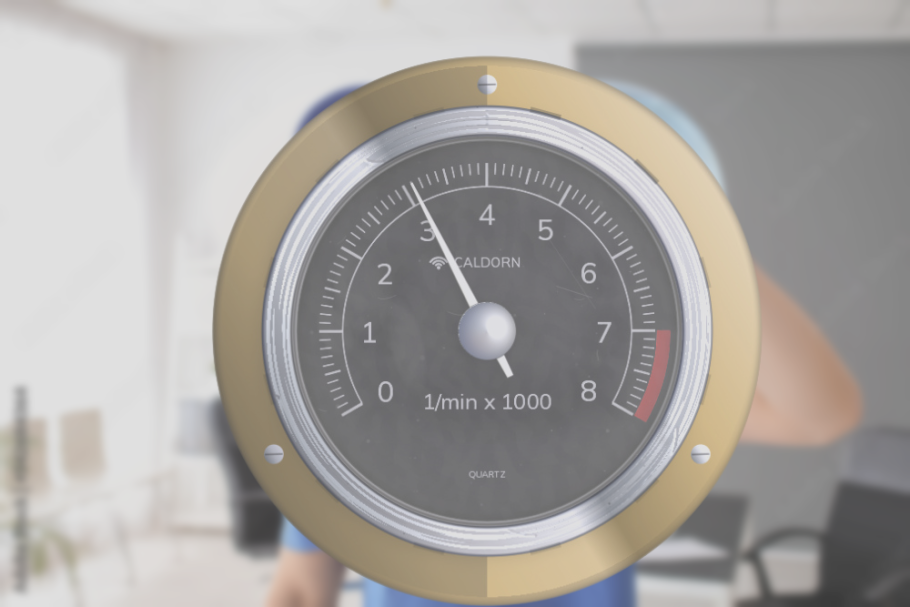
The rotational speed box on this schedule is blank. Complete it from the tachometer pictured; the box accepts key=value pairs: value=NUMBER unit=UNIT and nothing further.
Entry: value=3100 unit=rpm
